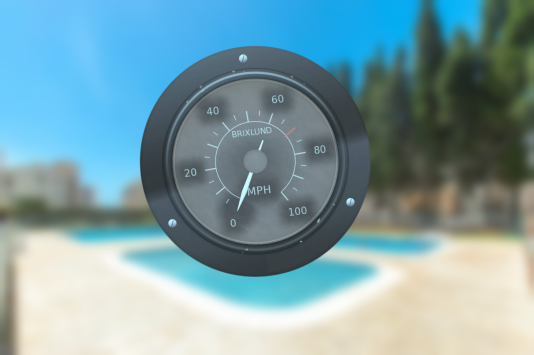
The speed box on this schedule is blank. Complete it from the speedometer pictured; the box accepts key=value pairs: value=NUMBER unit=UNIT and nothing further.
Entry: value=0 unit=mph
